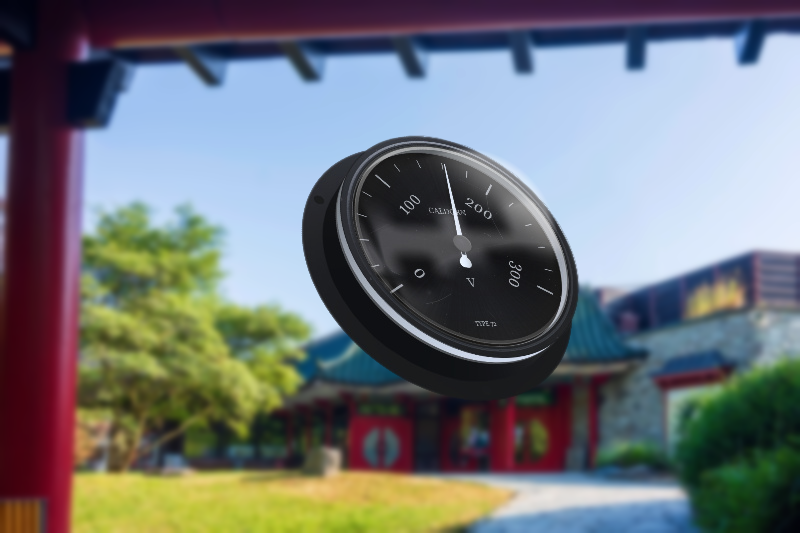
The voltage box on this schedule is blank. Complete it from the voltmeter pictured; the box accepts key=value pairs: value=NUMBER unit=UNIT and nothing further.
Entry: value=160 unit=V
